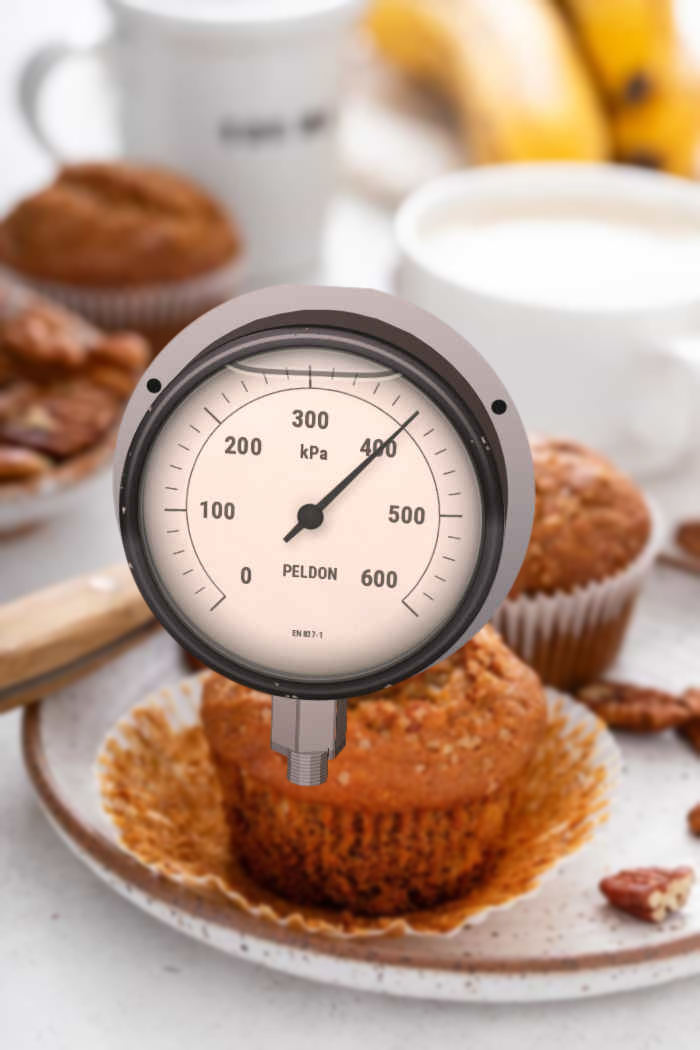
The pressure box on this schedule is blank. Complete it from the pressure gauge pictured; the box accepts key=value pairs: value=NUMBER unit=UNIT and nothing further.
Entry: value=400 unit=kPa
